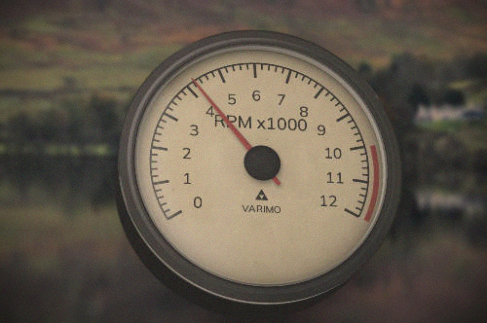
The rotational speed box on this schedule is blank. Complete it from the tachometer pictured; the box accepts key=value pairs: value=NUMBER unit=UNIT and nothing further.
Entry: value=4200 unit=rpm
